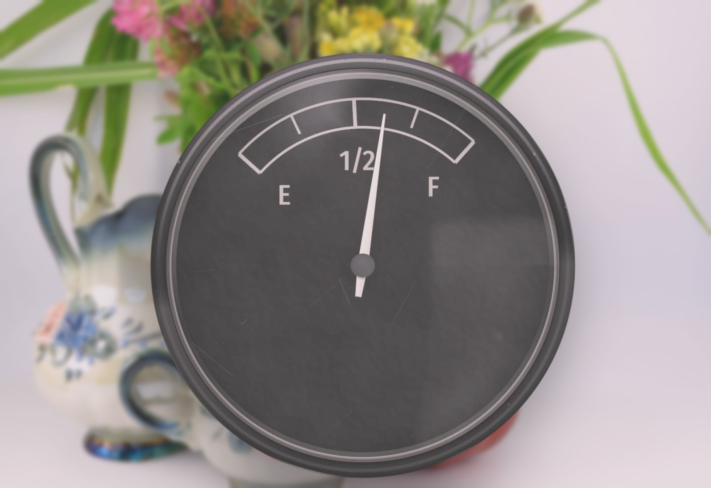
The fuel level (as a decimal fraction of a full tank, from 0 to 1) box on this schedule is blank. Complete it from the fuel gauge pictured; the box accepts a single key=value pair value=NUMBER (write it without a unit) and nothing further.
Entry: value=0.625
